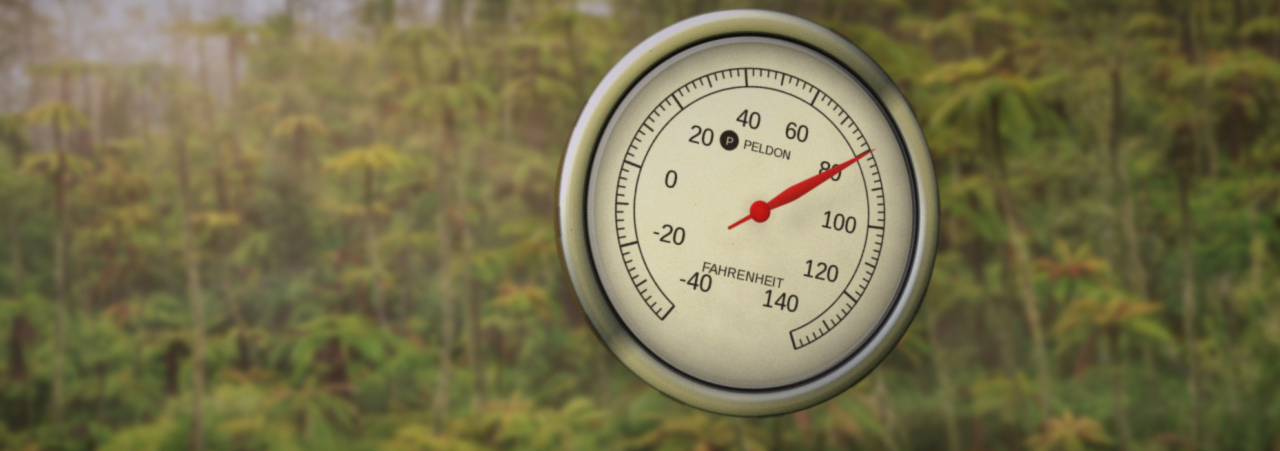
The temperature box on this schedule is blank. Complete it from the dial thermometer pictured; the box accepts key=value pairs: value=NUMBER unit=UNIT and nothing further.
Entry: value=80 unit=°F
